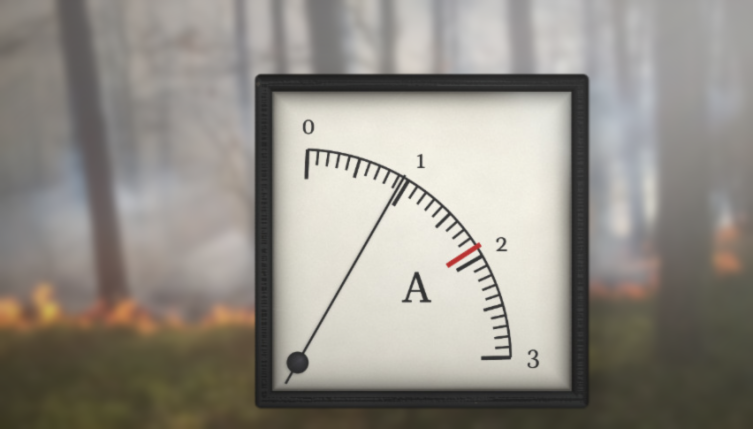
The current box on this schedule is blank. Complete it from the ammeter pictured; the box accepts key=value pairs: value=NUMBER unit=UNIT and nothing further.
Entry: value=0.95 unit=A
